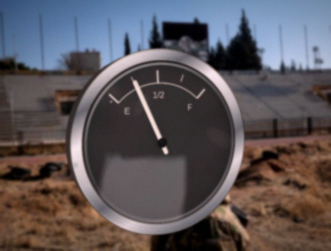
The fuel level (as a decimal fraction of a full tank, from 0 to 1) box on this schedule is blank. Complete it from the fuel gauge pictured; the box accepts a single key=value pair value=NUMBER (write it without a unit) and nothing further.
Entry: value=0.25
